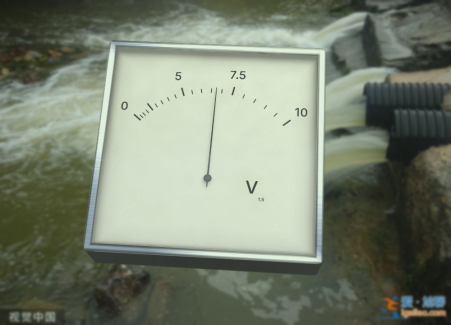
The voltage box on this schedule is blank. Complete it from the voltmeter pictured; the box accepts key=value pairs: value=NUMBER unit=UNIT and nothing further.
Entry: value=6.75 unit=V
